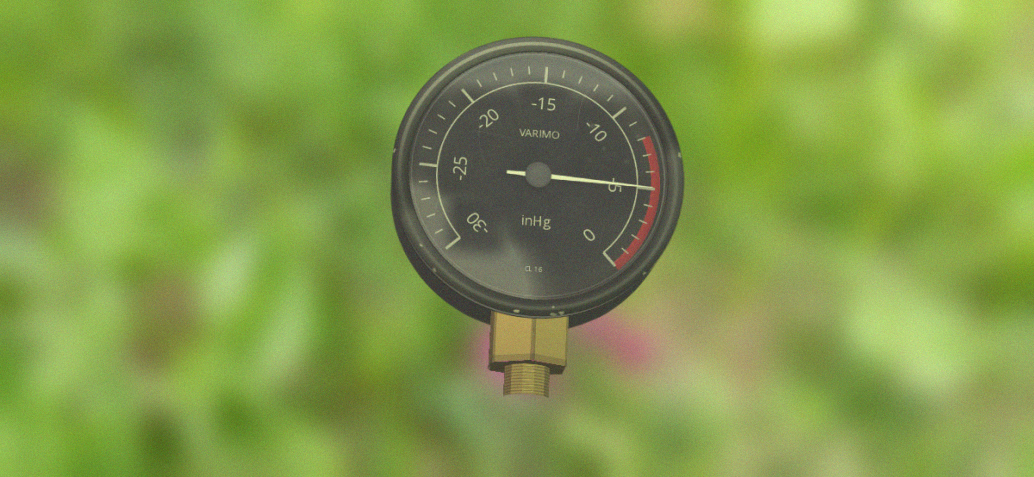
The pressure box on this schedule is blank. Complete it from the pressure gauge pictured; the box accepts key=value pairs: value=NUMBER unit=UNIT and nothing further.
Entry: value=-5 unit=inHg
